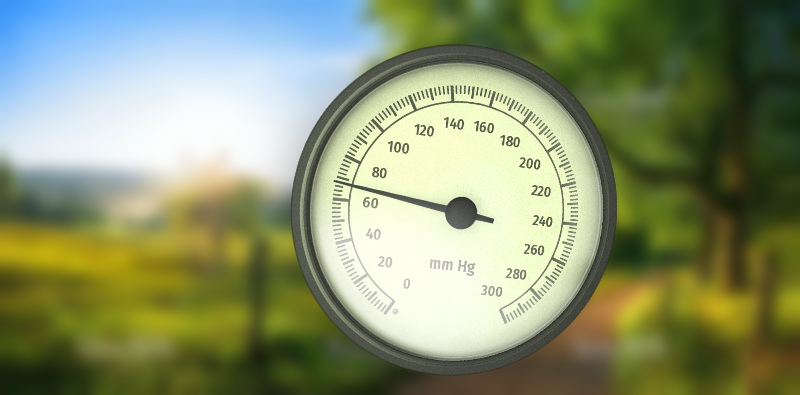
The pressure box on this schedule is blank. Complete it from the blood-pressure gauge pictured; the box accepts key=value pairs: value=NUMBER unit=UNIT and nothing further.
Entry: value=68 unit=mmHg
